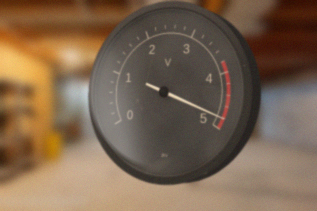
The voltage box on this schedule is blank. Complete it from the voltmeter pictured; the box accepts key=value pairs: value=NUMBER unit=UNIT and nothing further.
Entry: value=4.8 unit=V
